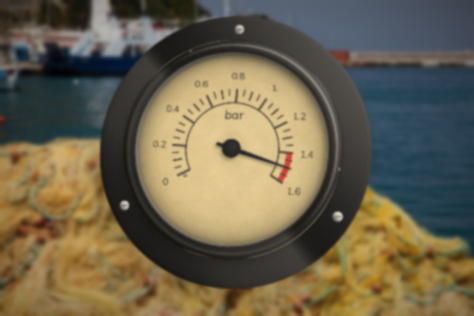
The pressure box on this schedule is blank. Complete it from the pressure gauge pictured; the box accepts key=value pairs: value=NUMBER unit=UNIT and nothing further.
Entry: value=1.5 unit=bar
